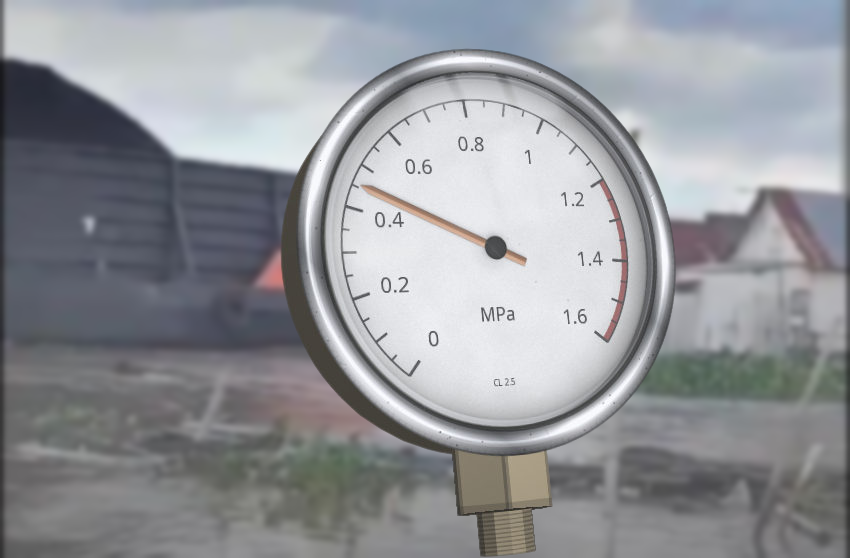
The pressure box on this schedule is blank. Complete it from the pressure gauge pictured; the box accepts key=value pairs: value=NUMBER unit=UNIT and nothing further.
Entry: value=0.45 unit=MPa
